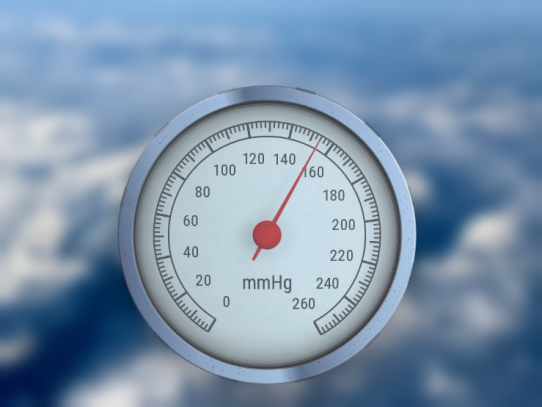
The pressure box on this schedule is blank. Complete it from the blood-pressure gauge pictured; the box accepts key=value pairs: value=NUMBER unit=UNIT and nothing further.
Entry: value=154 unit=mmHg
